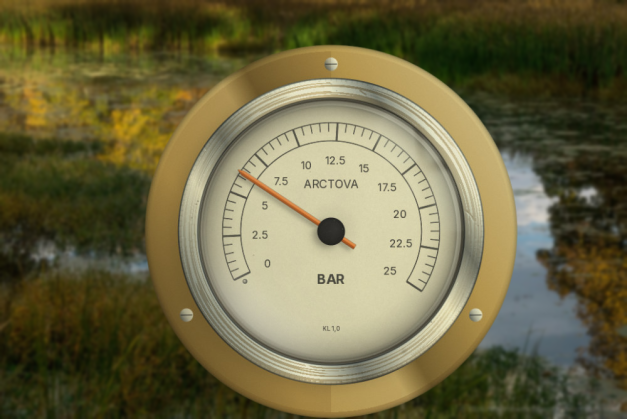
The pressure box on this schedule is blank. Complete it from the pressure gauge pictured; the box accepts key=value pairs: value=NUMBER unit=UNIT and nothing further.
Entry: value=6.25 unit=bar
